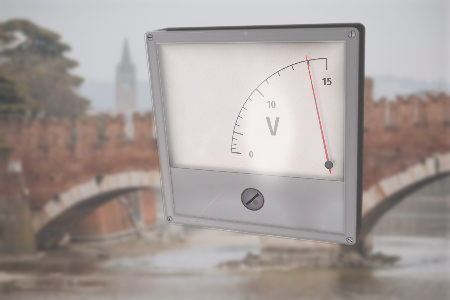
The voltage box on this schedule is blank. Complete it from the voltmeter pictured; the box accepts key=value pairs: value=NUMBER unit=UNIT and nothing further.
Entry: value=14 unit=V
